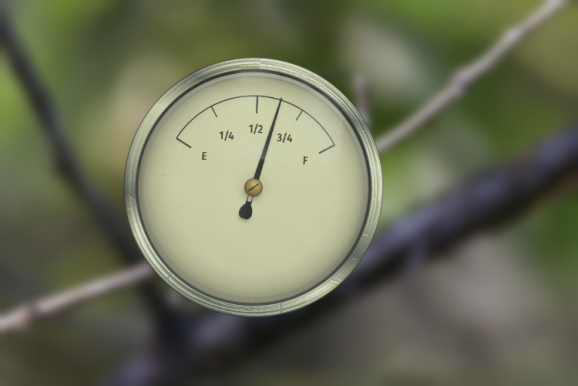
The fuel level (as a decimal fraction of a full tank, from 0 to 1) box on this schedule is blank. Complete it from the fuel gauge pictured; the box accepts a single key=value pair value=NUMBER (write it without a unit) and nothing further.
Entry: value=0.625
